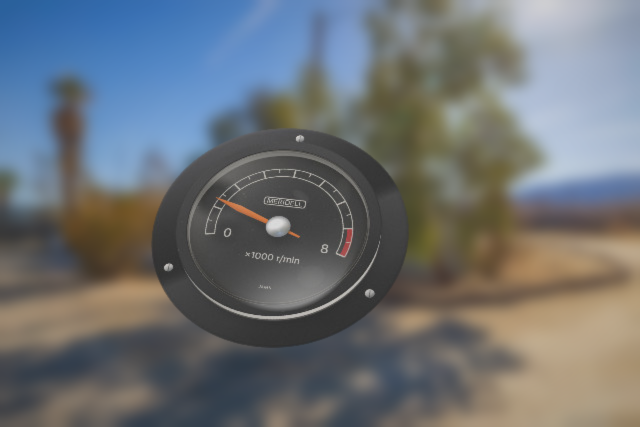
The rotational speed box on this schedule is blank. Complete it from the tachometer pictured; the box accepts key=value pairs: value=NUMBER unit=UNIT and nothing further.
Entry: value=1250 unit=rpm
